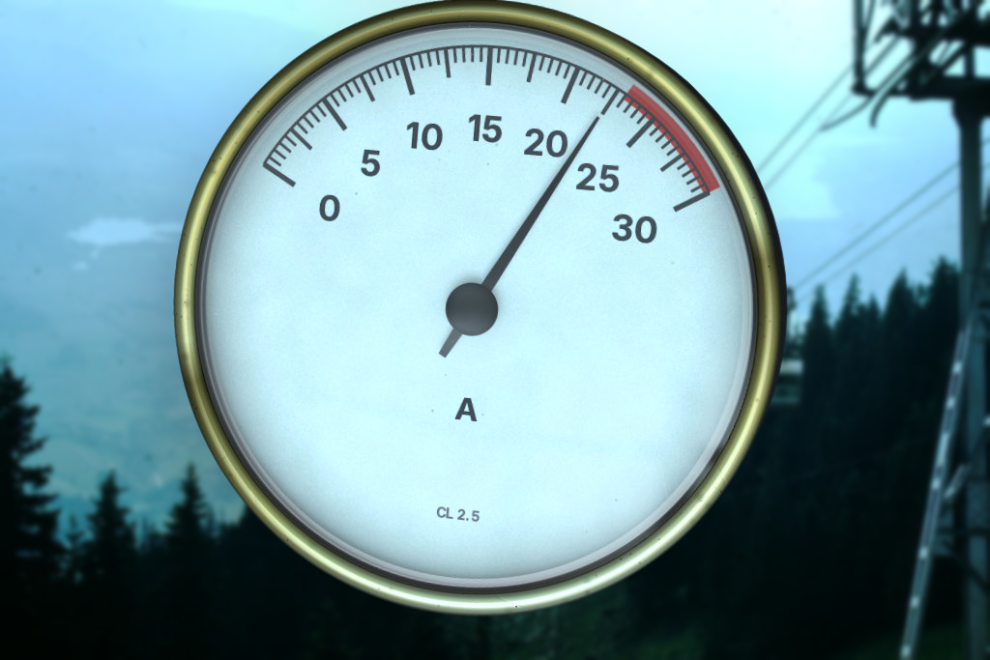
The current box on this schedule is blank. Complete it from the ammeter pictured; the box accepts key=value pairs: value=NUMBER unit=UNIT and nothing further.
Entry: value=22.5 unit=A
